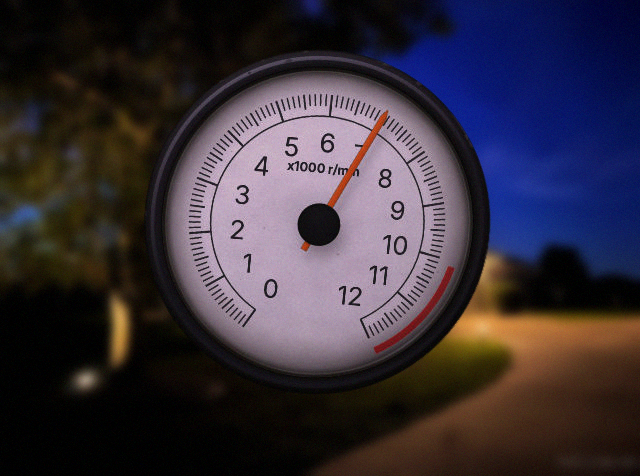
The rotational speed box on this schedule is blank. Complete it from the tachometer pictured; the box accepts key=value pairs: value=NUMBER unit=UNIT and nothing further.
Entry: value=7000 unit=rpm
